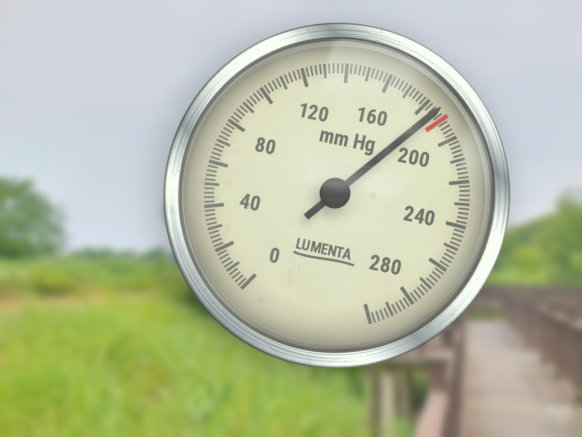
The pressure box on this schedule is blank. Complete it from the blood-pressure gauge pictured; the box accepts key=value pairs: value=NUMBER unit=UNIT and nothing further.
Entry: value=186 unit=mmHg
